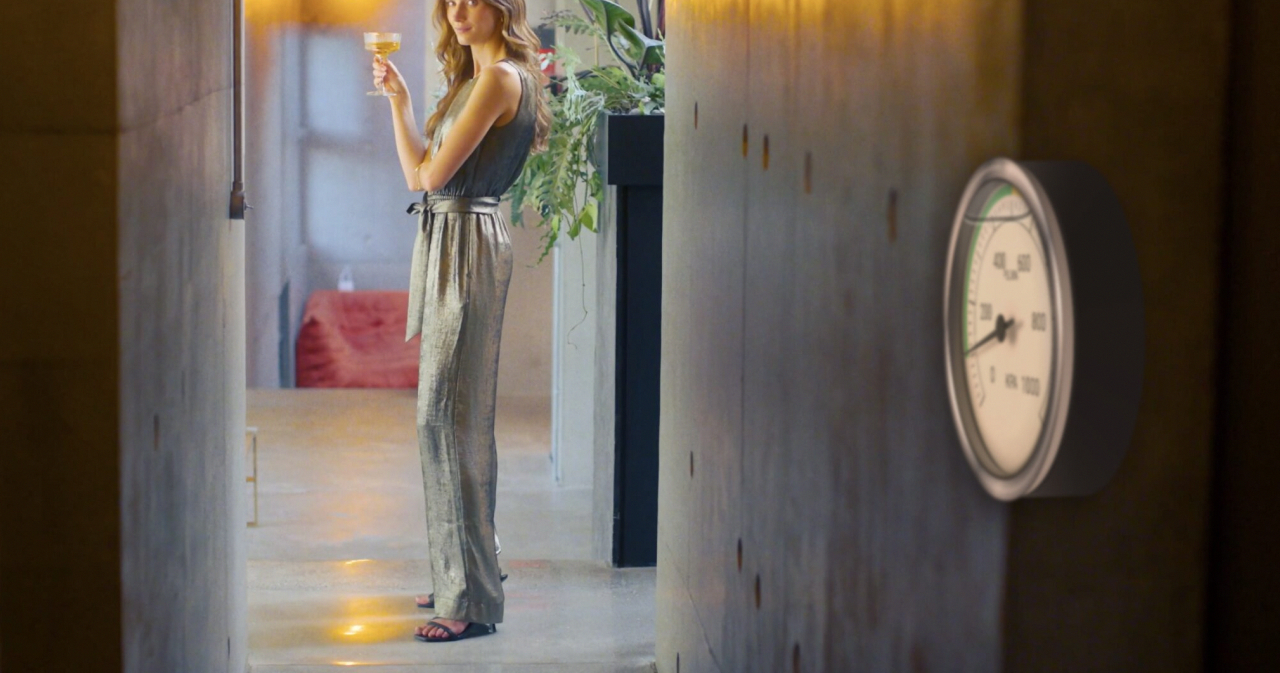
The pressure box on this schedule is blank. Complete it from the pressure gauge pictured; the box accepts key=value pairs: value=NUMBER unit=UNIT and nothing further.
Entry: value=100 unit=kPa
